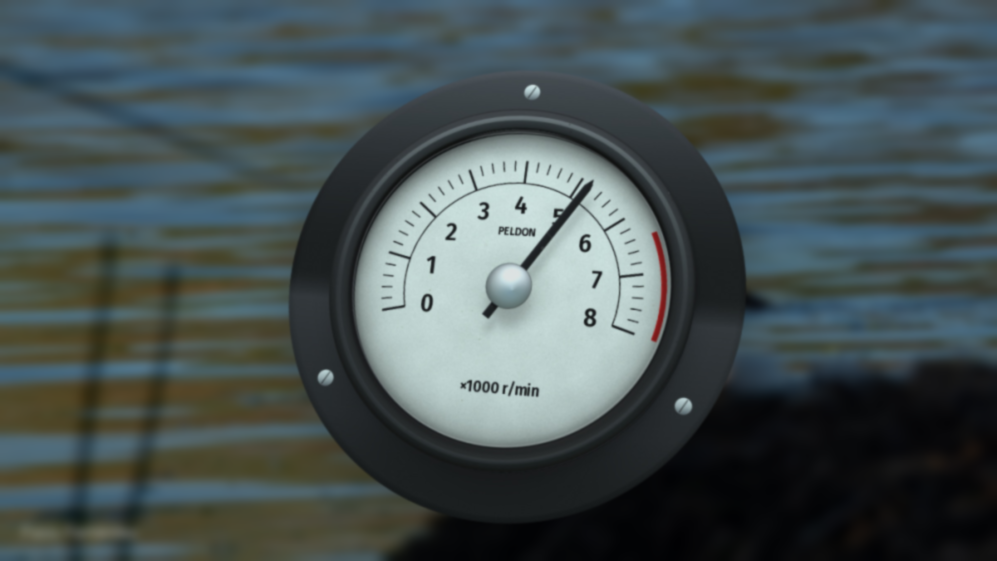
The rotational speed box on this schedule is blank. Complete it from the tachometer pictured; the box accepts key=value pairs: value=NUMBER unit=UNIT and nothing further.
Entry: value=5200 unit=rpm
